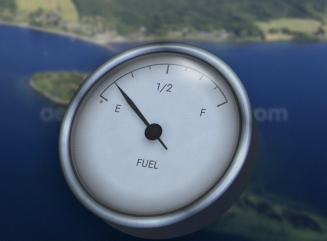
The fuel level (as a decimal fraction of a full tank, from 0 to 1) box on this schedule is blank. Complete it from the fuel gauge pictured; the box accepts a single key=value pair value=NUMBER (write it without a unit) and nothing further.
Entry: value=0.125
